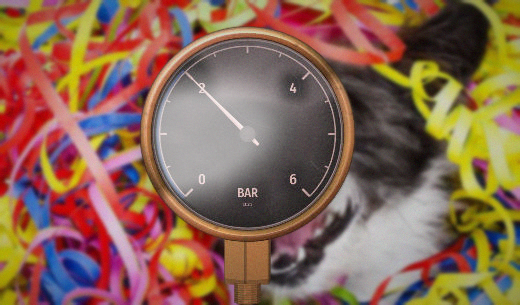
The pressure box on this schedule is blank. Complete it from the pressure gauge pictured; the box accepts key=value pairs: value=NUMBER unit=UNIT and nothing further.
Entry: value=2 unit=bar
